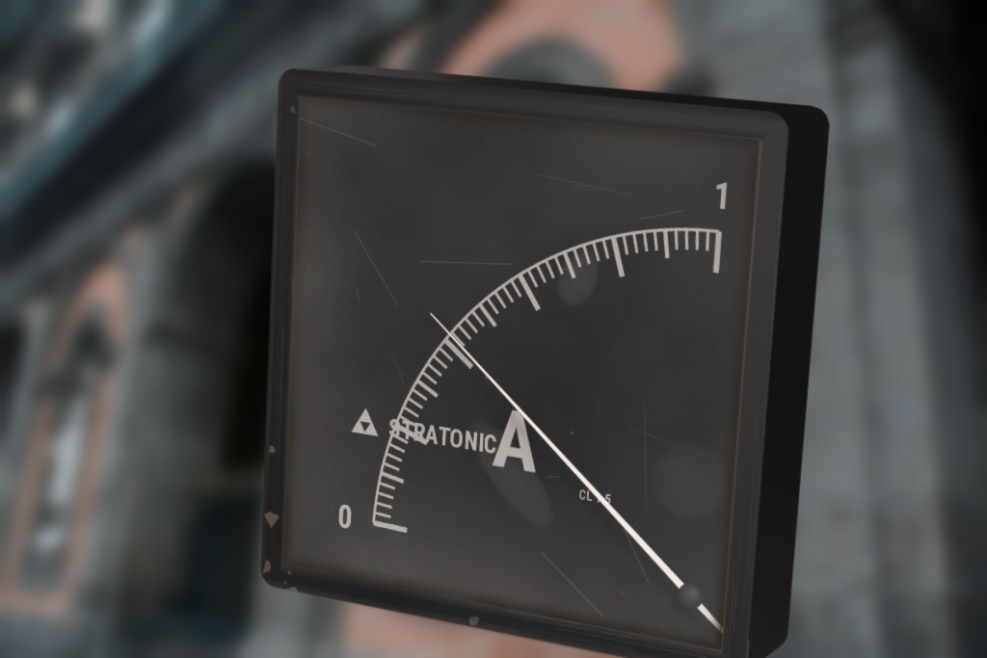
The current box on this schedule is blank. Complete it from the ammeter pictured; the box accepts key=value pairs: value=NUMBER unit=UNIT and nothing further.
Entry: value=0.42 unit=A
